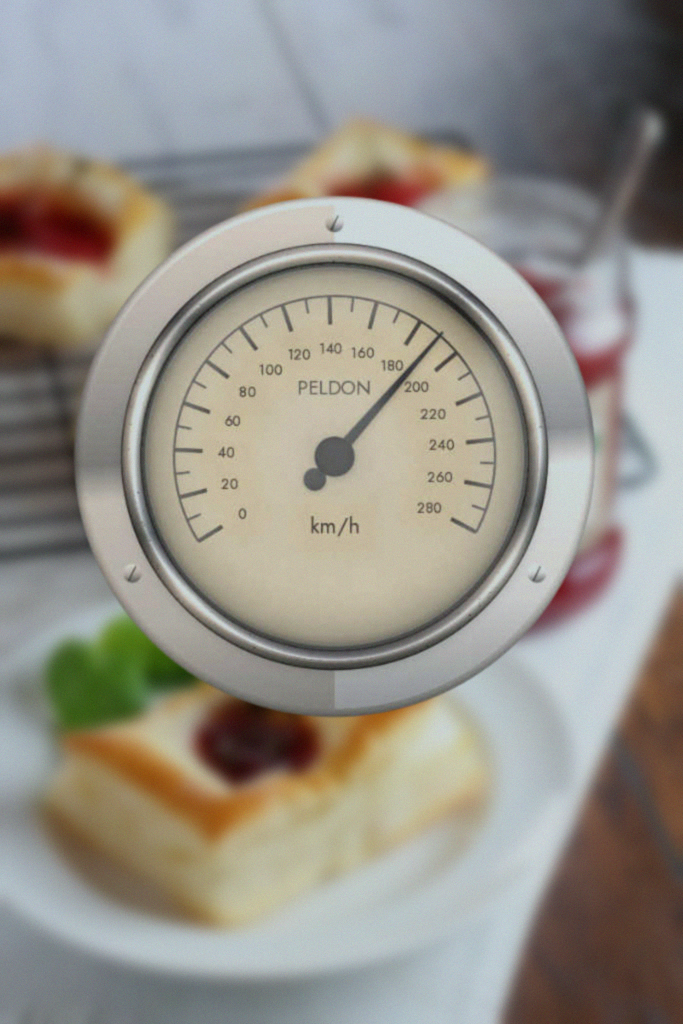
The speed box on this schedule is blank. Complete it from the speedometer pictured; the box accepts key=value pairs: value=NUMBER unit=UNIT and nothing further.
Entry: value=190 unit=km/h
